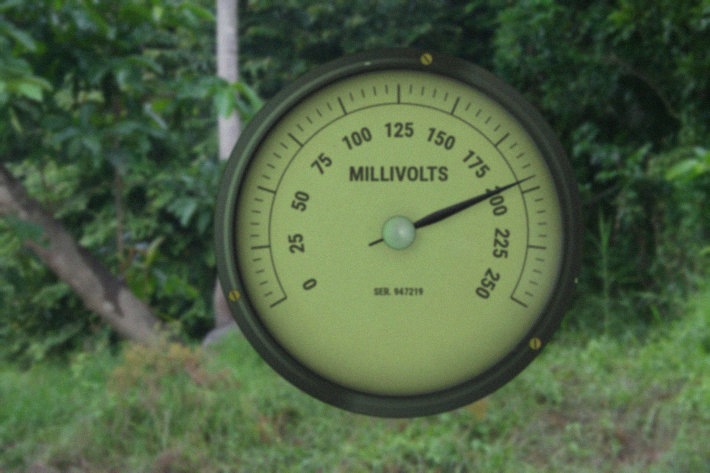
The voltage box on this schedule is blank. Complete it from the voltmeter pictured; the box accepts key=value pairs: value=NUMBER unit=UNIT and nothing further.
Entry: value=195 unit=mV
